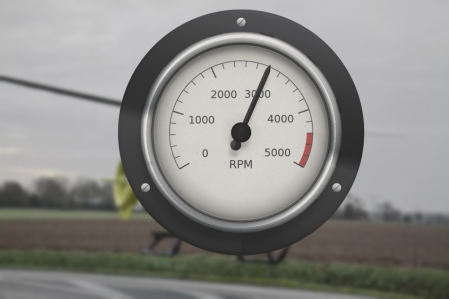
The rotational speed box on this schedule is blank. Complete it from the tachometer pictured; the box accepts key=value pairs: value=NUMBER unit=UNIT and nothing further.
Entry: value=3000 unit=rpm
